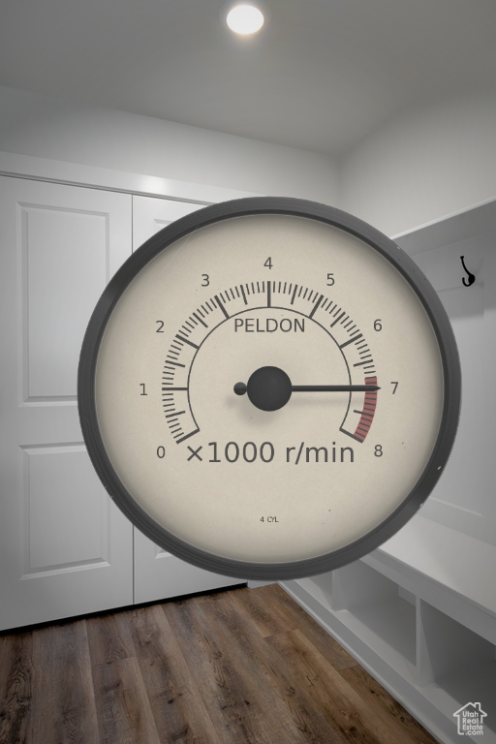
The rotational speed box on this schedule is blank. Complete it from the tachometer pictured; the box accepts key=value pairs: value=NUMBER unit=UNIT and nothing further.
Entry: value=7000 unit=rpm
